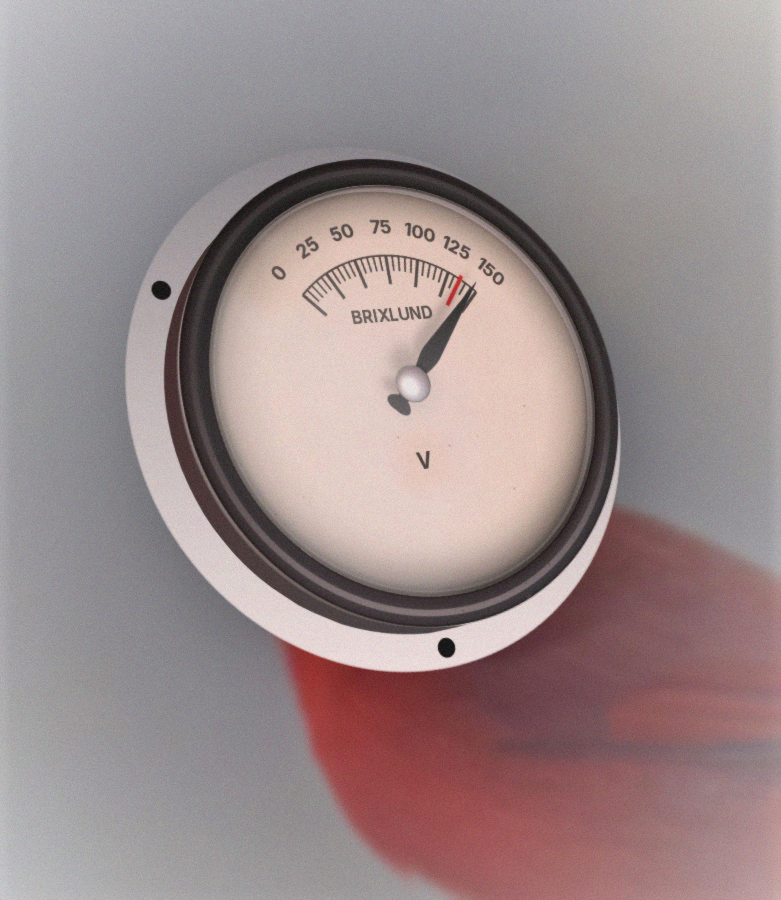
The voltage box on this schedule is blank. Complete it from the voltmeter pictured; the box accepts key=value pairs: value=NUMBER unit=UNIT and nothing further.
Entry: value=145 unit=V
